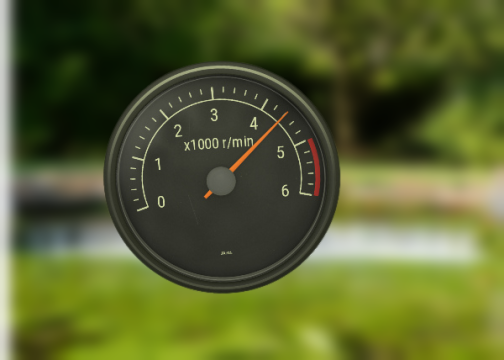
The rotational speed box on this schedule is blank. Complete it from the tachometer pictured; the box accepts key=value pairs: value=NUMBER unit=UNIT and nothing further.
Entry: value=4400 unit=rpm
